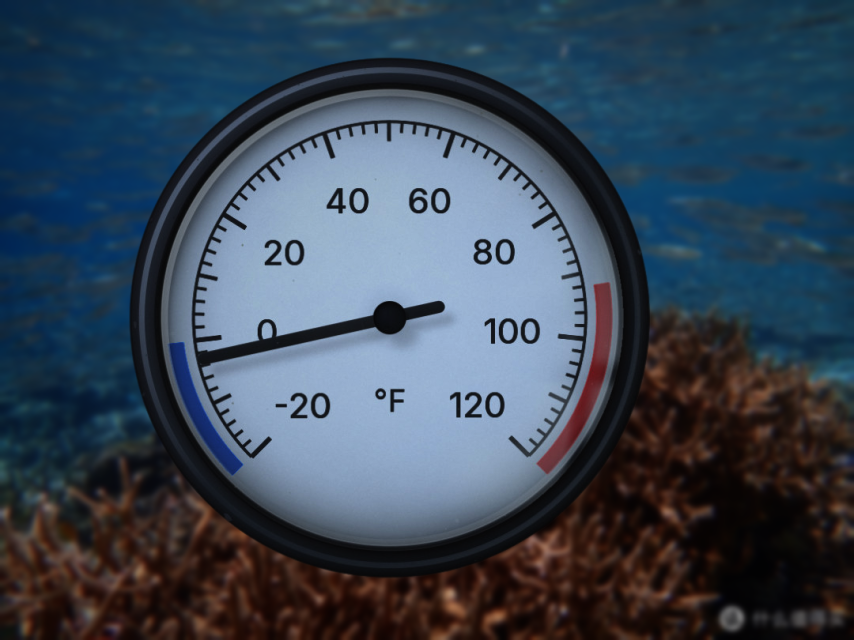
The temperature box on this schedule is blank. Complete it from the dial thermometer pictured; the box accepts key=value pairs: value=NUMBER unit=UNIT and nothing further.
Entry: value=-3 unit=°F
